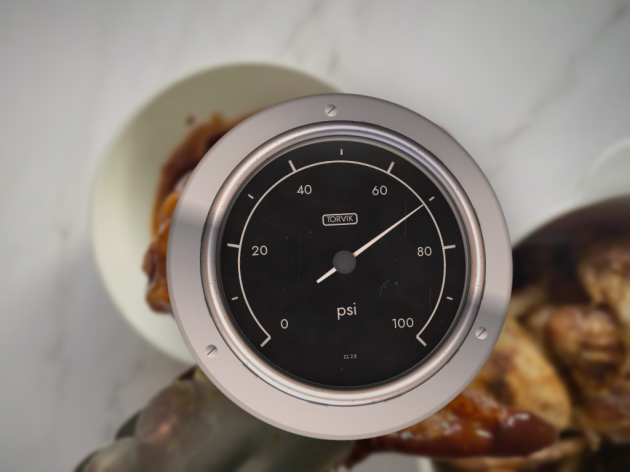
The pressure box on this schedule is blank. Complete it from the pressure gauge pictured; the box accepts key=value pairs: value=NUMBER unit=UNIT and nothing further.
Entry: value=70 unit=psi
